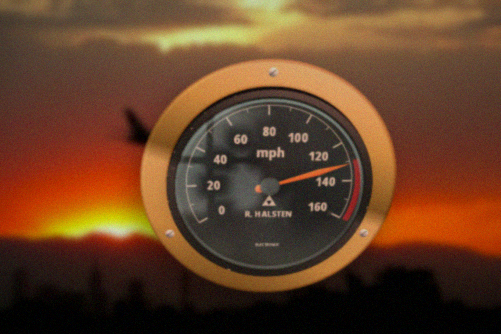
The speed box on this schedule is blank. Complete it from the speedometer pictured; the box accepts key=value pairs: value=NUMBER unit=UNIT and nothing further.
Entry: value=130 unit=mph
